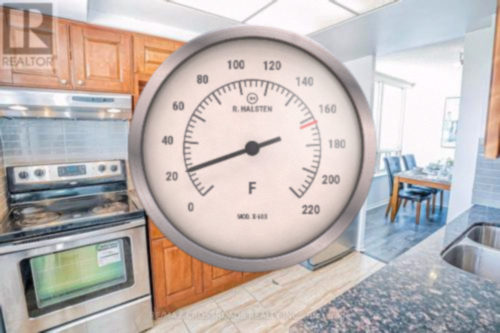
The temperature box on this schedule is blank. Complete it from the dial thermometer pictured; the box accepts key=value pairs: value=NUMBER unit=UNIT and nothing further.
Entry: value=20 unit=°F
